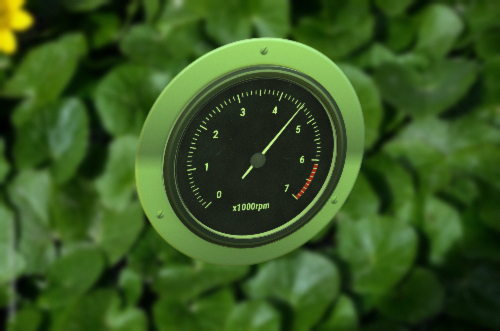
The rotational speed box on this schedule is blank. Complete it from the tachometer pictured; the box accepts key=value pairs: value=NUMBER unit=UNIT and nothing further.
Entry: value=4500 unit=rpm
